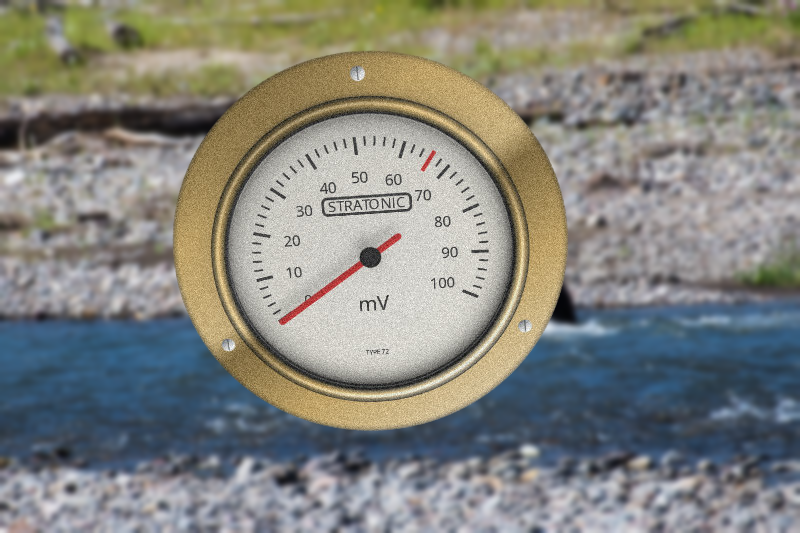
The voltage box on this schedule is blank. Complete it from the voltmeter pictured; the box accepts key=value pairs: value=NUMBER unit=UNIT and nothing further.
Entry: value=0 unit=mV
